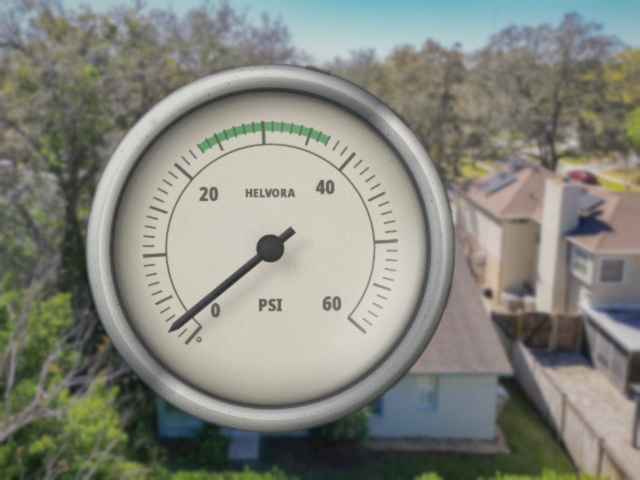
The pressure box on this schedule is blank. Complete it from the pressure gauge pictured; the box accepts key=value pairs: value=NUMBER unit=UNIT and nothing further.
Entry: value=2 unit=psi
